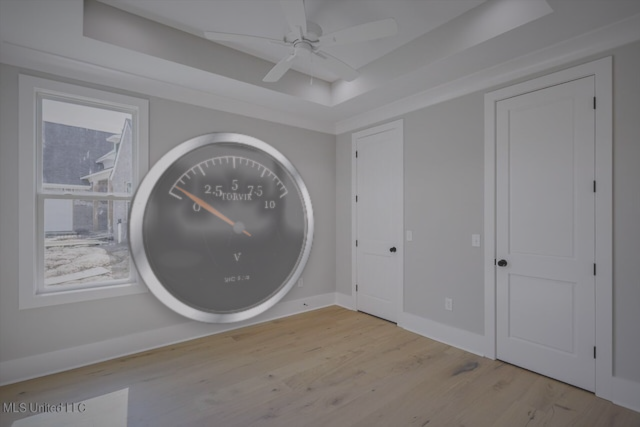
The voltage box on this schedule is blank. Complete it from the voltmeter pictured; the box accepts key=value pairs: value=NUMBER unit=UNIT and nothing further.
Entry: value=0.5 unit=V
